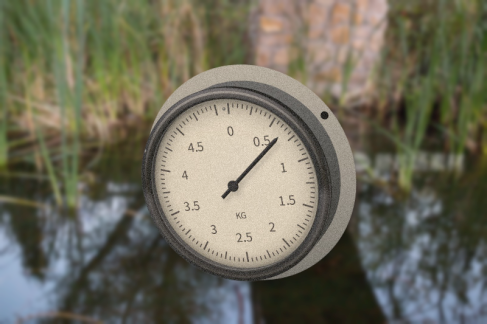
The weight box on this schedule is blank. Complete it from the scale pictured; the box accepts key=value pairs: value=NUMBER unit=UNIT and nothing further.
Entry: value=0.65 unit=kg
